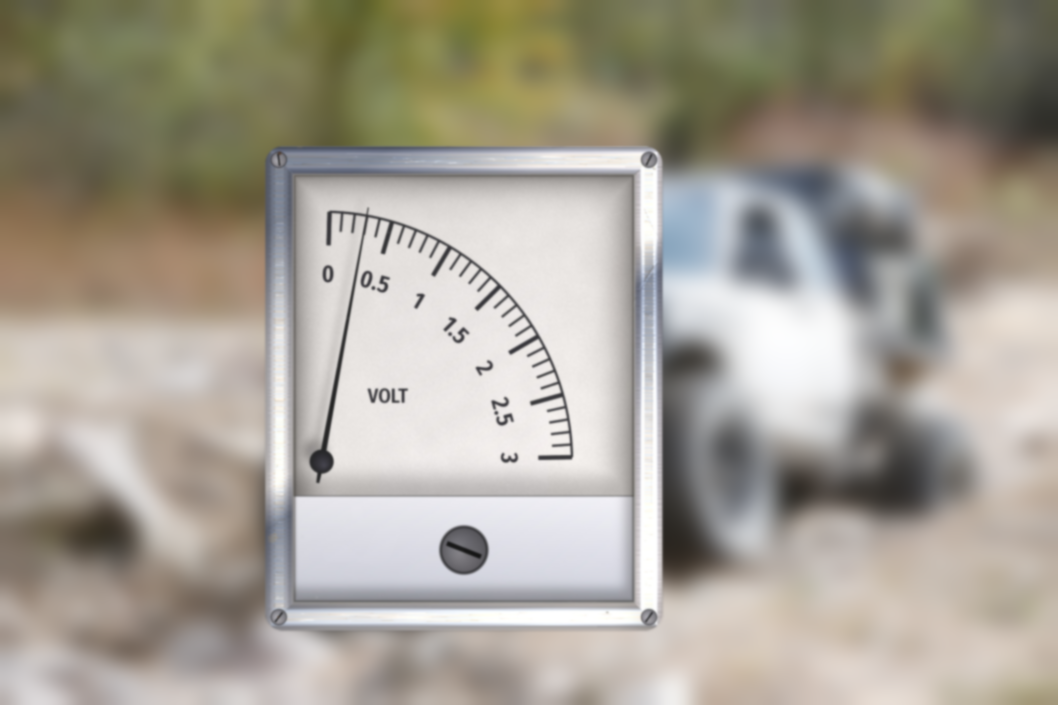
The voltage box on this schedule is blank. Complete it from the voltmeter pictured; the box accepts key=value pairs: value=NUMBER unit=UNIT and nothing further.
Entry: value=0.3 unit=V
